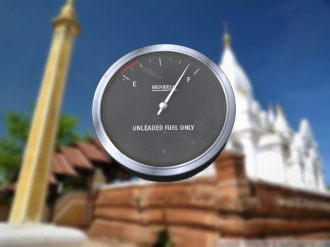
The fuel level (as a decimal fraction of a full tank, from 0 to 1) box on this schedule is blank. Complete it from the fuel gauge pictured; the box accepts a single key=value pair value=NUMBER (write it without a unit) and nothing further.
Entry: value=0.875
